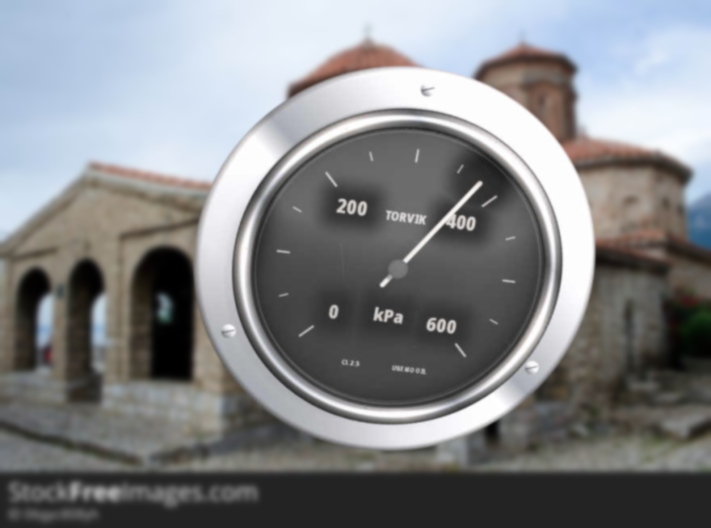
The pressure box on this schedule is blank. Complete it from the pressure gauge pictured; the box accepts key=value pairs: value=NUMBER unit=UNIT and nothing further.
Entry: value=375 unit=kPa
